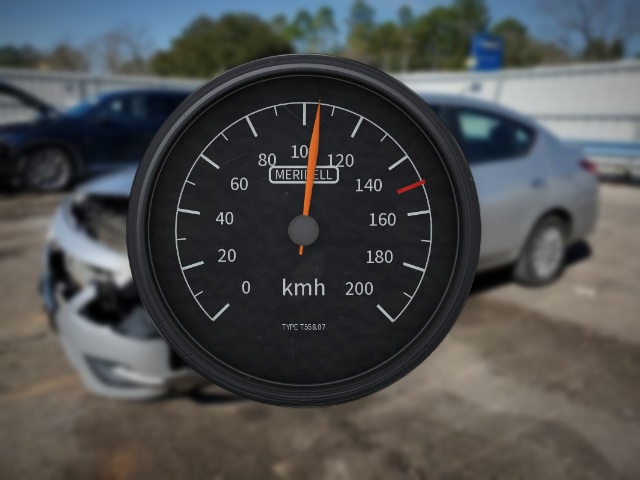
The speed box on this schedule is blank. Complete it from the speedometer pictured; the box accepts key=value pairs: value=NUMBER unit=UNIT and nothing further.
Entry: value=105 unit=km/h
